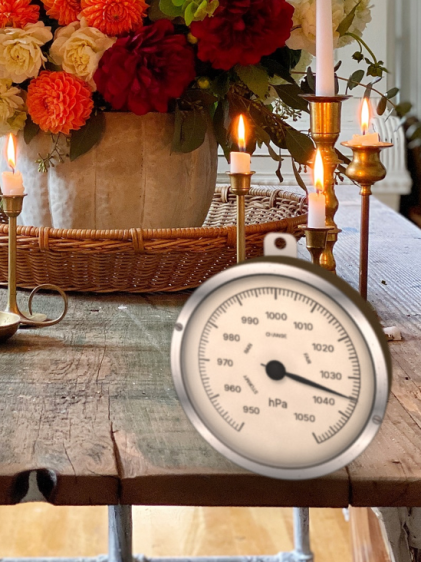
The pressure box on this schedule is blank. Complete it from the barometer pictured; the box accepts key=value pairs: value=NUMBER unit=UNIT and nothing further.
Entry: value=1035 unit=hPa
